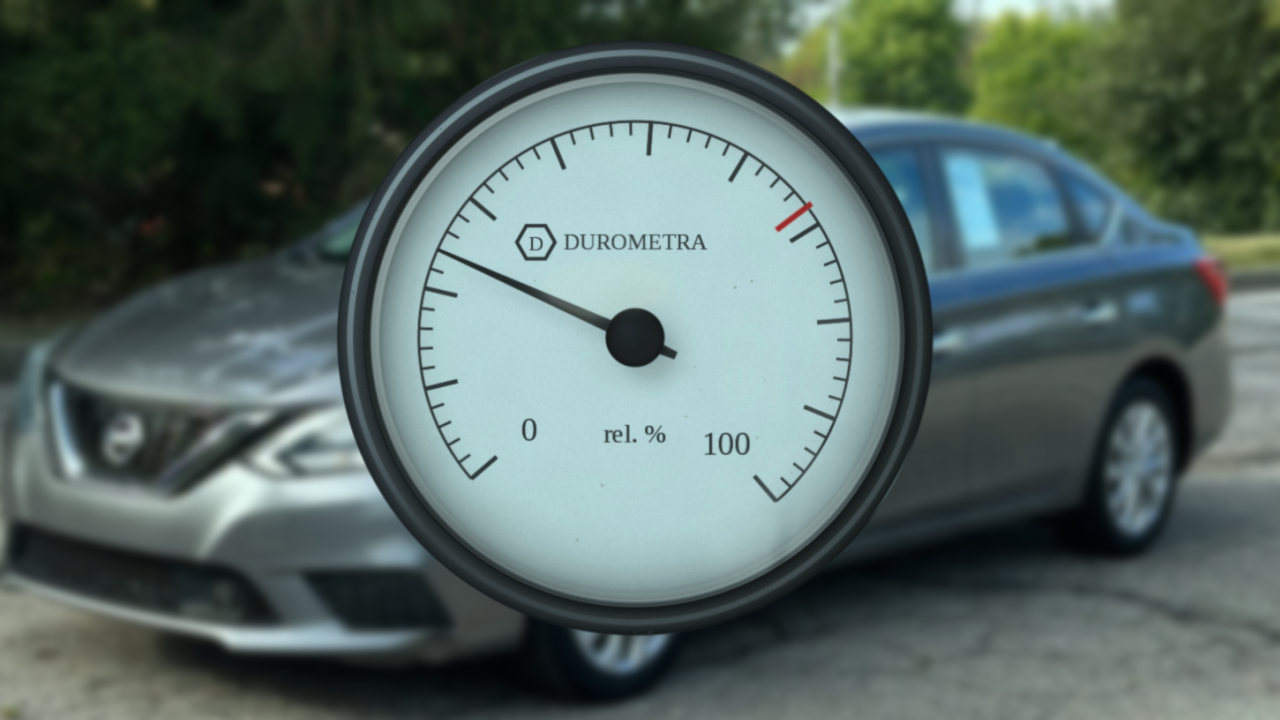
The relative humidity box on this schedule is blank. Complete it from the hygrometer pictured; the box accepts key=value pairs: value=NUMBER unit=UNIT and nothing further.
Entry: value=24 unit=%
